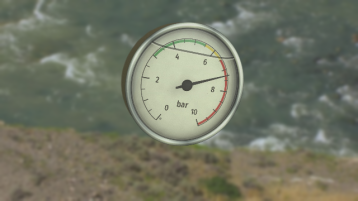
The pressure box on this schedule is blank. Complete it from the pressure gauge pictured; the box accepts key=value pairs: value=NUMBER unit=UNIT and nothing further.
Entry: value=7.25 unit=bar
